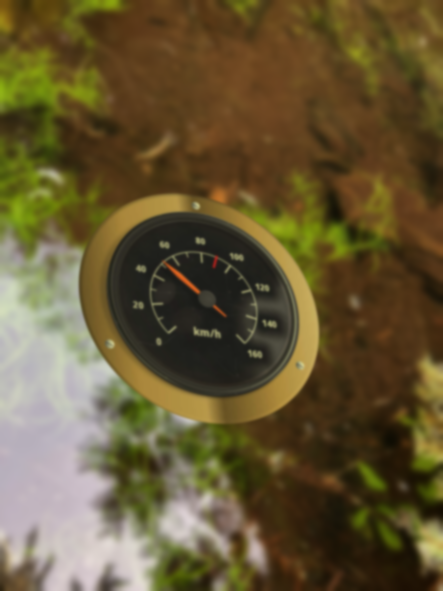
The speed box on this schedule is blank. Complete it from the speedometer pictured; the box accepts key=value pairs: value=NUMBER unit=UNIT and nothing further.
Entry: value=50 unit=km/h
